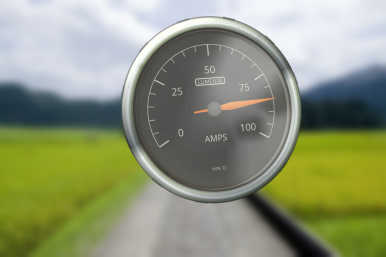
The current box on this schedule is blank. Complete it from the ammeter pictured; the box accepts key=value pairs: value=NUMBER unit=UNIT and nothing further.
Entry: value=85 unit=A
